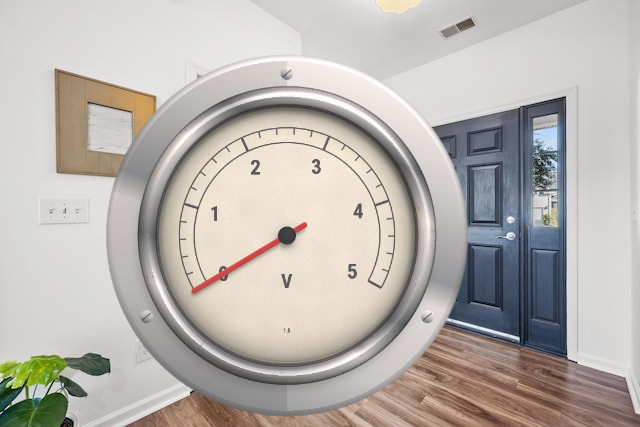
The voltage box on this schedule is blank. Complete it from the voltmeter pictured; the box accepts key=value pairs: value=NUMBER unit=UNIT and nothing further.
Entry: value=0 unit=V
